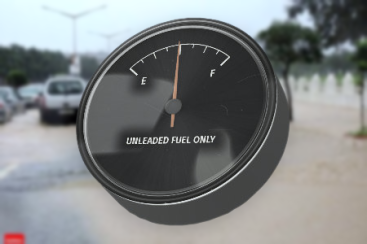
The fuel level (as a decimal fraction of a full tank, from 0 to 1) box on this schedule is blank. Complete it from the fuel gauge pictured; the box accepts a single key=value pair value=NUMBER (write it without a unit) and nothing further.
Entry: value=0.5
